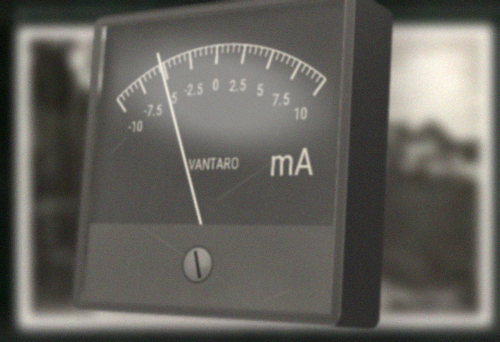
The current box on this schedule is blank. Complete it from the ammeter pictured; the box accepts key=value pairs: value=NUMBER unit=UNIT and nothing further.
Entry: value=-5 unit=mA
